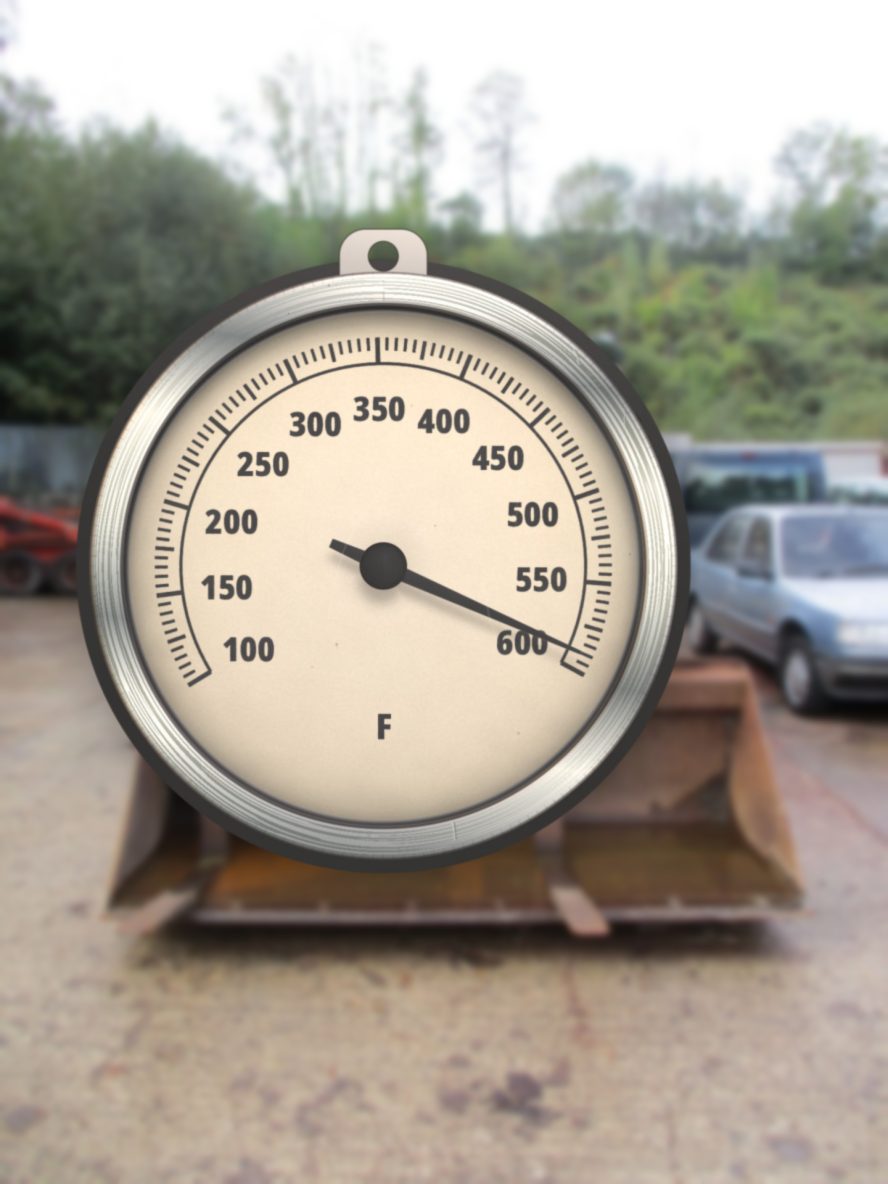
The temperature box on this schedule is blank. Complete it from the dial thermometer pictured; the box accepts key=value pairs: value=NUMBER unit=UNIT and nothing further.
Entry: value=590 unit=°F
